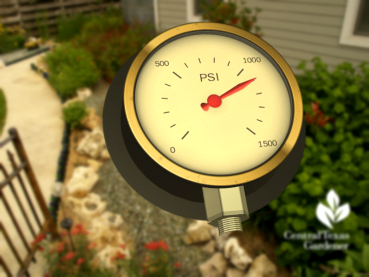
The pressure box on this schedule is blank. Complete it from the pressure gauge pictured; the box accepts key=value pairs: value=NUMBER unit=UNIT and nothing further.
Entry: value=1100 unit=psi
